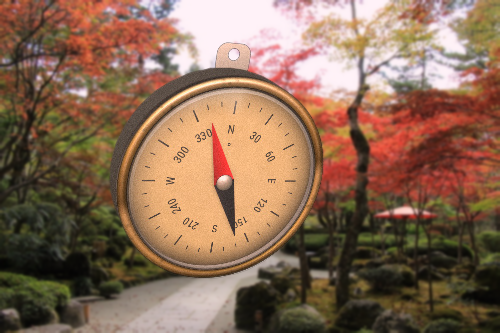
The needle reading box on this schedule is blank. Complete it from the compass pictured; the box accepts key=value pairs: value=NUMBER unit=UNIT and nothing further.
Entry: value=340 unit=°
